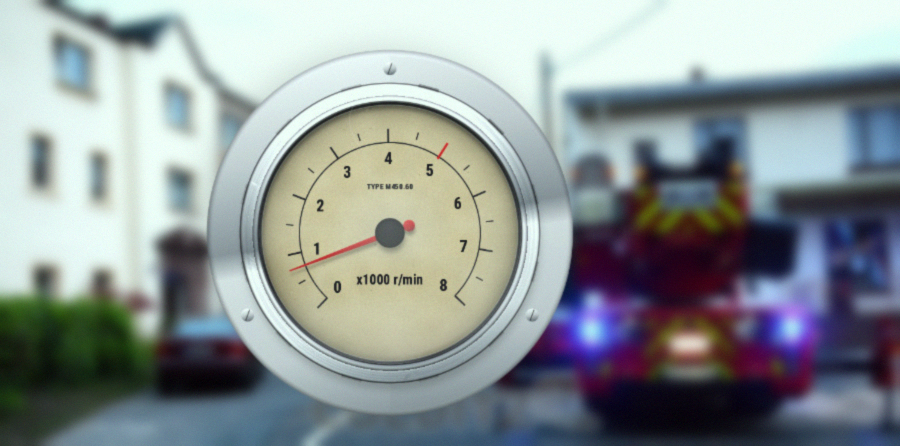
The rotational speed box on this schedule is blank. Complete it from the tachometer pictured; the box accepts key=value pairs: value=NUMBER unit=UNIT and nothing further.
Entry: value=750 unit=rpm
